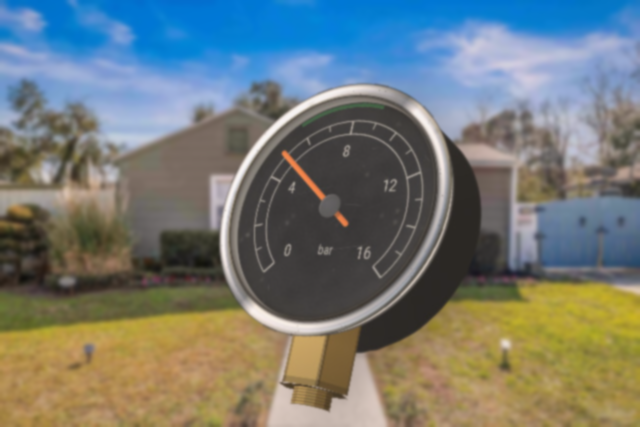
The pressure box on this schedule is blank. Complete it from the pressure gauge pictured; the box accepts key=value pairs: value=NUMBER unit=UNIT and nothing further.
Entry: value=5 unit=bar
